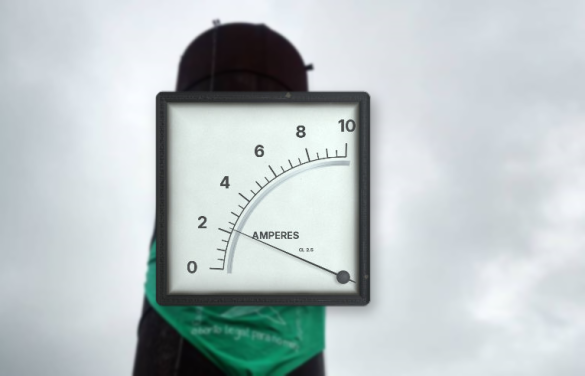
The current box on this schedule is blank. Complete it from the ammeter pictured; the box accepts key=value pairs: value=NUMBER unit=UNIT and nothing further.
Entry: value=2.25 unit=A
